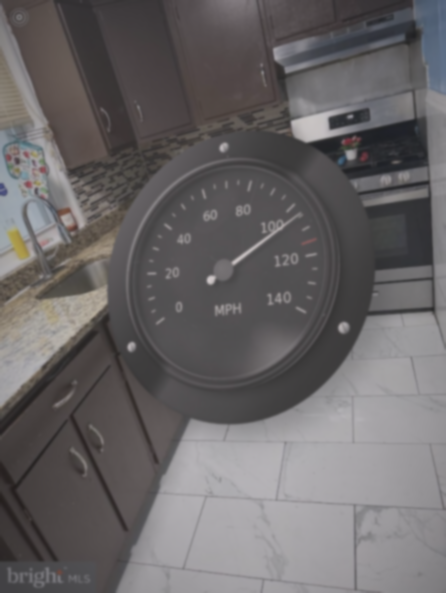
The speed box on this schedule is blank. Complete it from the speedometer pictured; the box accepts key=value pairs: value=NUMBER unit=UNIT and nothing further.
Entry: value=105 unit=mph
